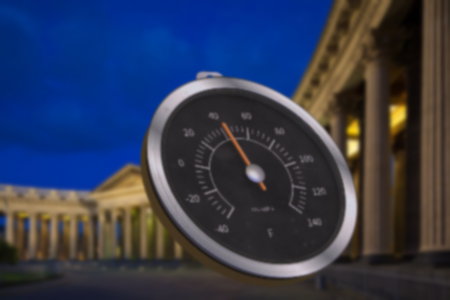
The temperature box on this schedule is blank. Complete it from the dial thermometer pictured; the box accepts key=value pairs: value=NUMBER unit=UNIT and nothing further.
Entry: value=40 unit=°F
